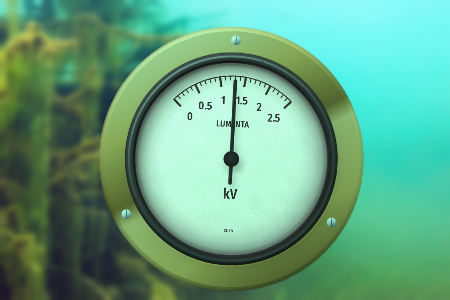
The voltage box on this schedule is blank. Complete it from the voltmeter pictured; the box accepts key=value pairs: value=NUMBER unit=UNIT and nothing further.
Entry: value=1.3 unit=kV
